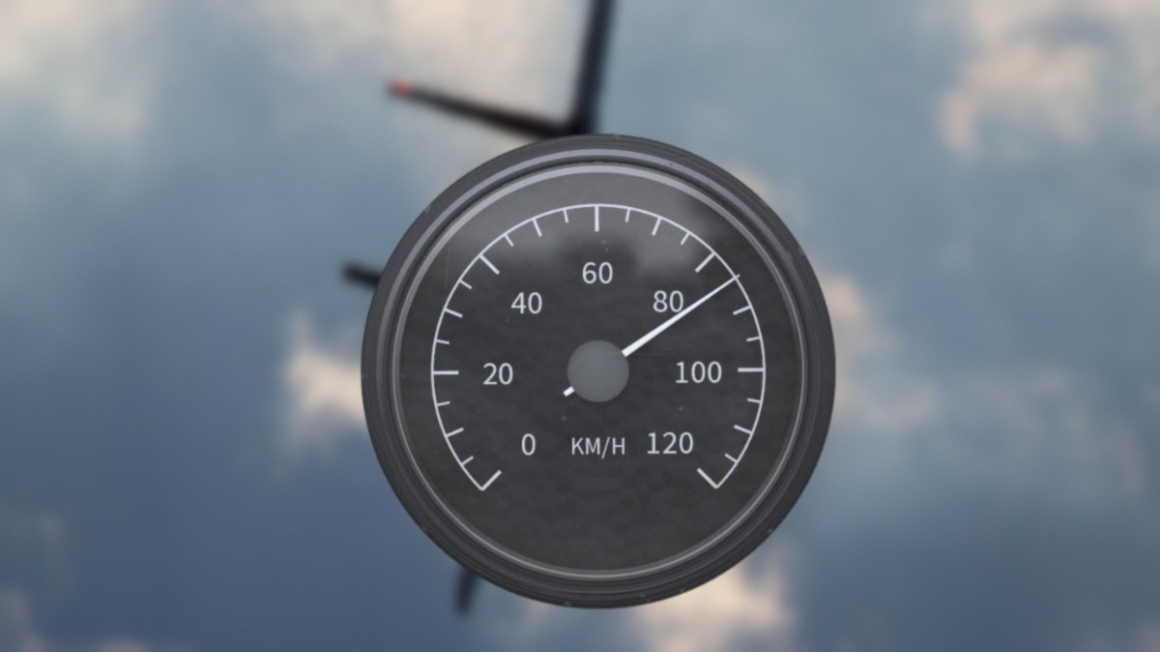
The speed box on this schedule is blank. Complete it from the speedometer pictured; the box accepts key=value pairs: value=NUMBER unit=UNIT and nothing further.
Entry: value=85 unit=km/h
